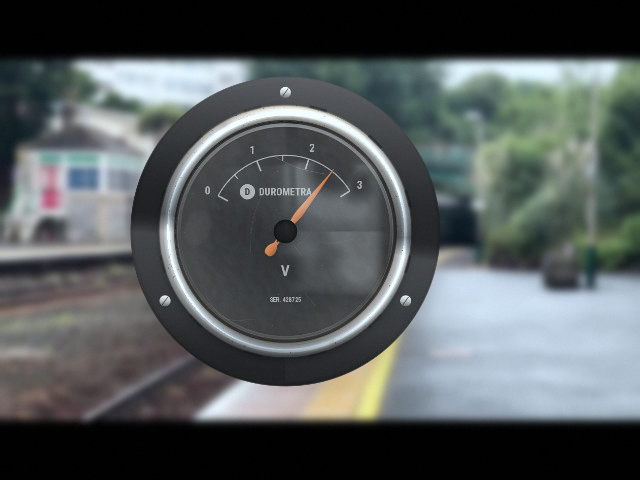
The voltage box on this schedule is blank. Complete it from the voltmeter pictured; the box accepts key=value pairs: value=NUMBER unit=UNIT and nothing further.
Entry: value=2.5 unit=V
